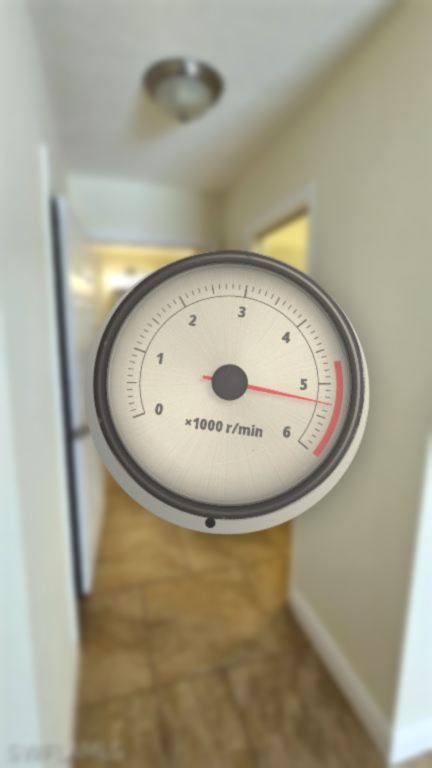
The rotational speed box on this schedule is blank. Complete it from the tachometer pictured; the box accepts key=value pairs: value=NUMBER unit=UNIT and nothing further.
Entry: value=5300 unit=rpm
